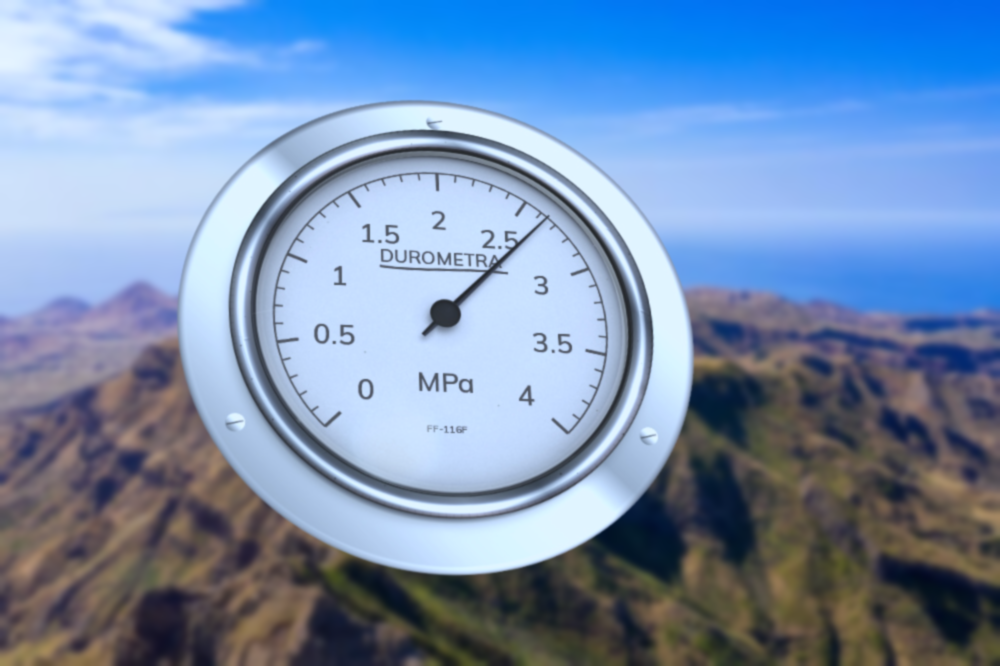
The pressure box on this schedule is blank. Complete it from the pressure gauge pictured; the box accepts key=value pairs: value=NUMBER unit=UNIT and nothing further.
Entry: value=2.65 unit=MPa
